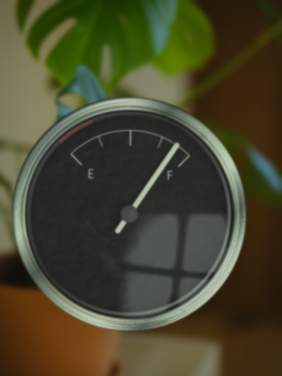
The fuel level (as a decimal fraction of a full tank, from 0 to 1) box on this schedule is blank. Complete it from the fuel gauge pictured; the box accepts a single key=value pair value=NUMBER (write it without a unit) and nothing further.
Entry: value=0.875
